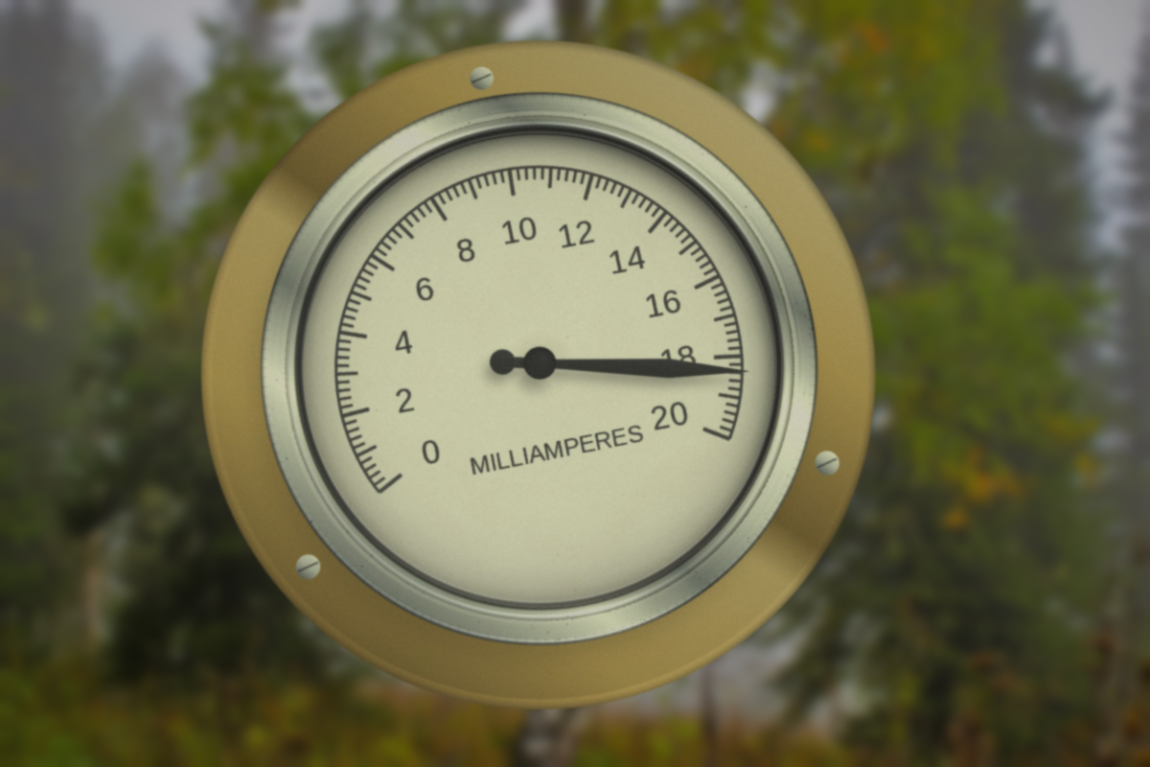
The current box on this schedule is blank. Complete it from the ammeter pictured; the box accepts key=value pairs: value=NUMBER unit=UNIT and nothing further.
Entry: value=18.4 unit=mA
